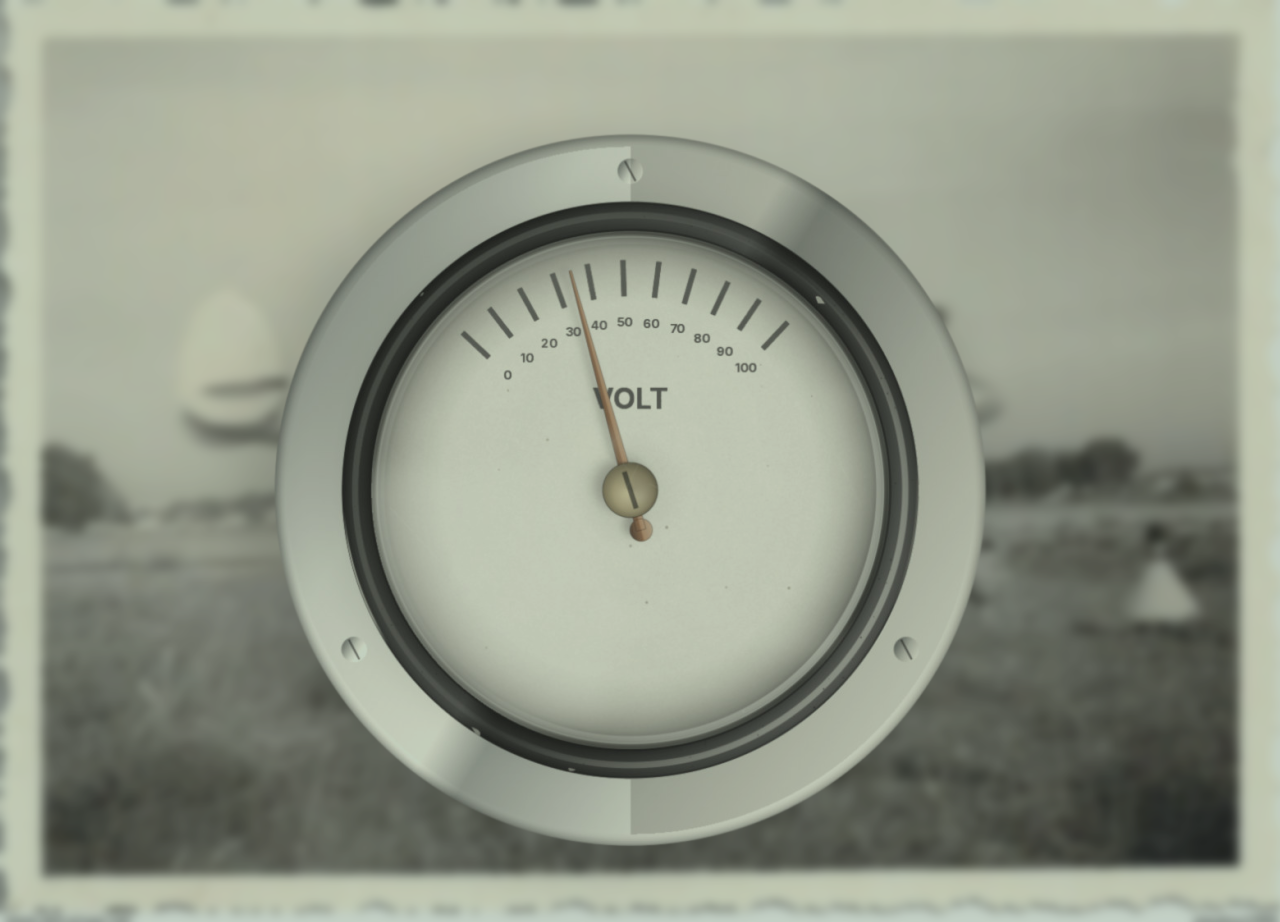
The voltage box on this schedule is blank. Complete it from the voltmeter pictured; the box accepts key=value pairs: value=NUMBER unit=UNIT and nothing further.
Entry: value=35 unit=V
